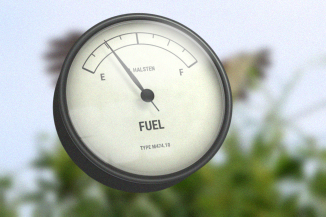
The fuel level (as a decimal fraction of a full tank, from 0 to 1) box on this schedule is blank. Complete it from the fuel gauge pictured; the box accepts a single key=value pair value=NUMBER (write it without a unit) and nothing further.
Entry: value=0.25
